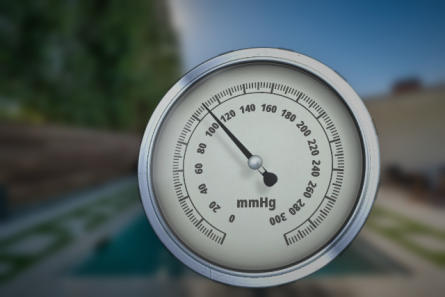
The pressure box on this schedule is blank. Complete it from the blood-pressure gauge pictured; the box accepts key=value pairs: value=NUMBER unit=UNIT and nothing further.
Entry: value=110 unit=mmHg
